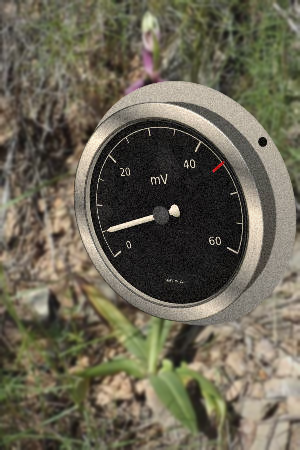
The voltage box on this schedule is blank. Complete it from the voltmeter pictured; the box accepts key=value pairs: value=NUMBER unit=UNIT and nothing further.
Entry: value=5 unit=mV
